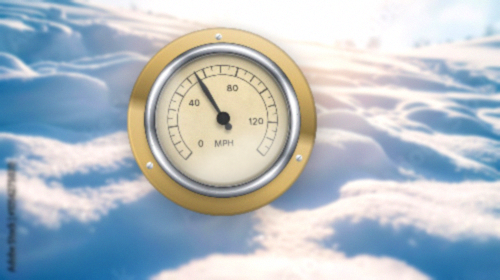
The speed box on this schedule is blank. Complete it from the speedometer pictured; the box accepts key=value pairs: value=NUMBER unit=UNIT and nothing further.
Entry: value=55 unit=mph
